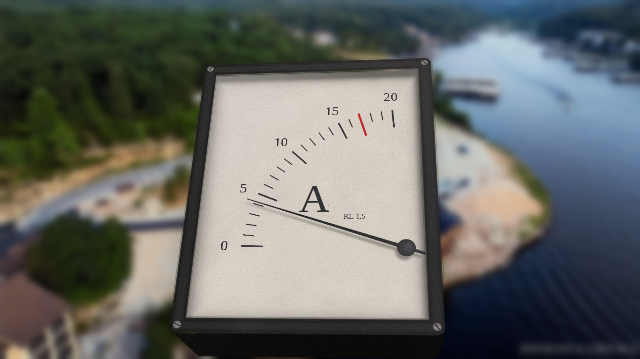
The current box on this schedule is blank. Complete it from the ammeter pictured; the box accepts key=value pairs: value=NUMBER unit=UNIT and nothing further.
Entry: value=4 unit=A
